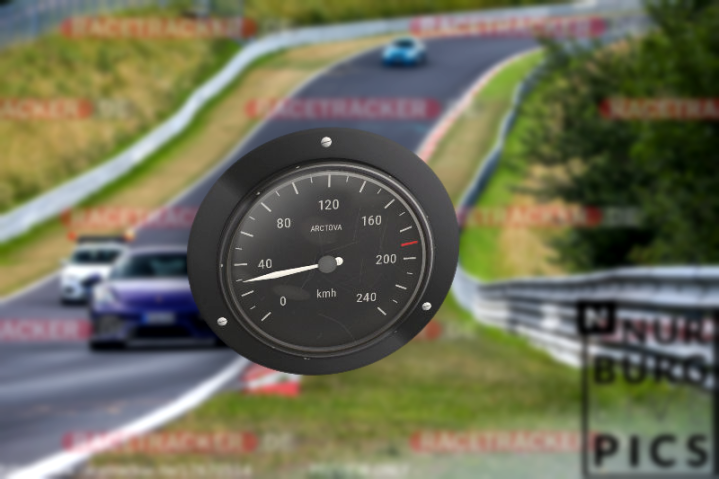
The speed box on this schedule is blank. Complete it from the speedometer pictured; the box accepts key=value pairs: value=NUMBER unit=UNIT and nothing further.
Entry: value=30 unit=km/h
